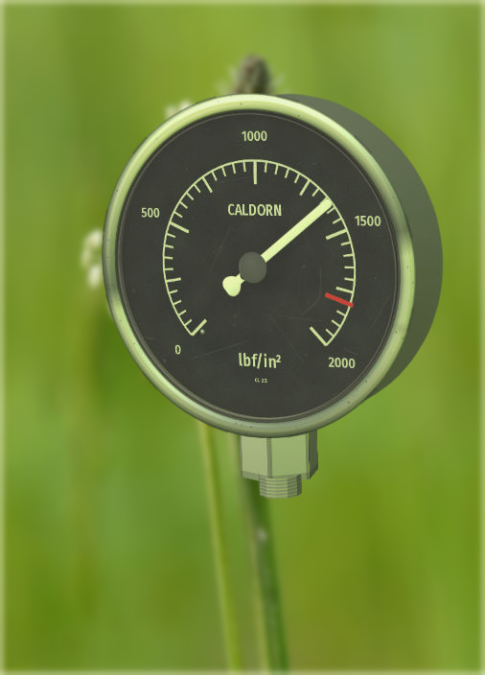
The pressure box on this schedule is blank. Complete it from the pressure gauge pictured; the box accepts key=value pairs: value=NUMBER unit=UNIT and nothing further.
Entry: value=1375 unit=psi
